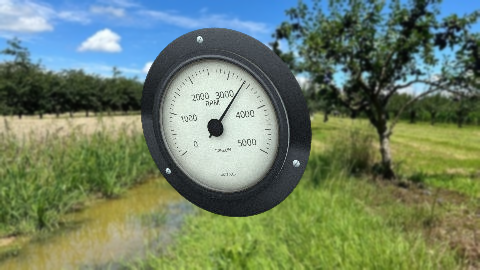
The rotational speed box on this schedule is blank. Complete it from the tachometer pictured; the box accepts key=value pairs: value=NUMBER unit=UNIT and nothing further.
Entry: value=3400 unit=rpm
